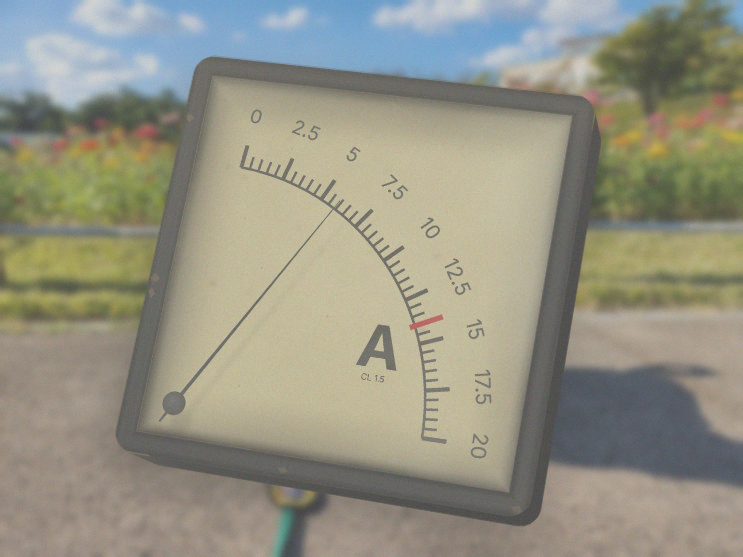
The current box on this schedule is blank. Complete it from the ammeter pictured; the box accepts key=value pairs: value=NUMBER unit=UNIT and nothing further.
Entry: value=6 unit=A
